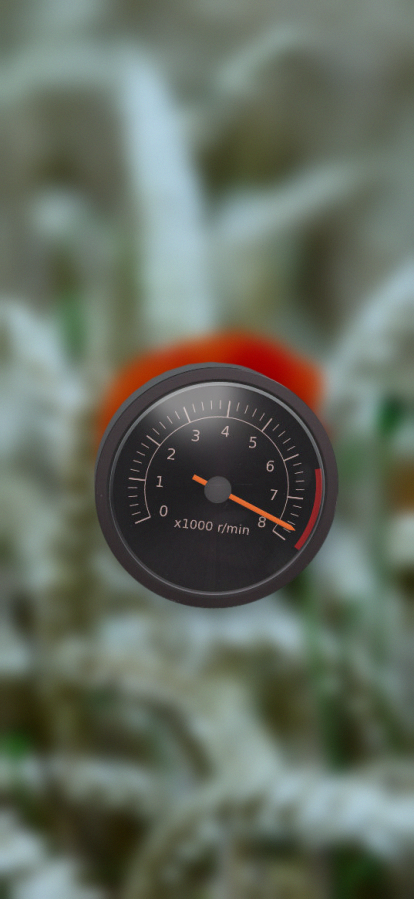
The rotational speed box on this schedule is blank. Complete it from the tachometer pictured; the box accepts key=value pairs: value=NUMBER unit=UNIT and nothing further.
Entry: value=7700 unit=rpm
